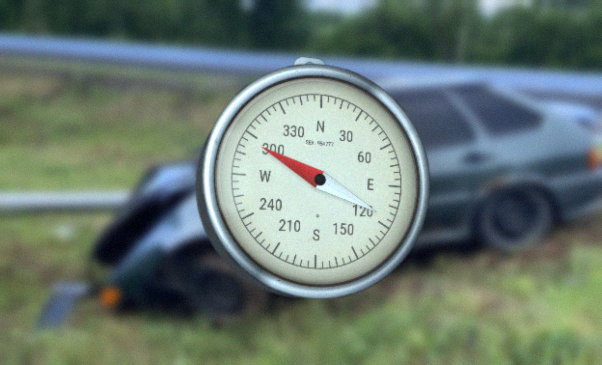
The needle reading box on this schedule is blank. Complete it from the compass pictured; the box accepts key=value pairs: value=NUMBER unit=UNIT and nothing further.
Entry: value=295 unit=°
